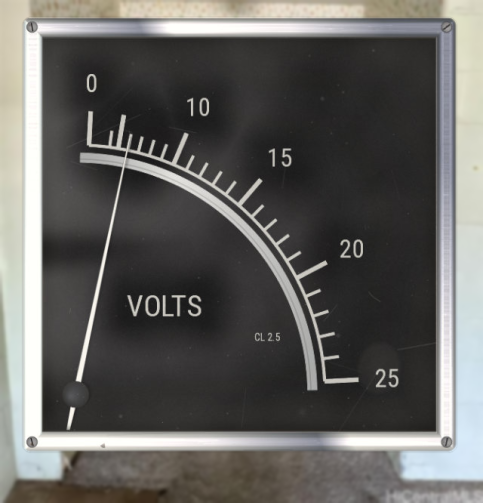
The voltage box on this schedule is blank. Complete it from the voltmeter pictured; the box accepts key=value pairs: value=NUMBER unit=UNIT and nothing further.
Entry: value=6 unit=V
